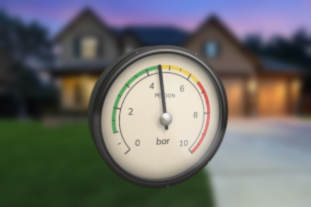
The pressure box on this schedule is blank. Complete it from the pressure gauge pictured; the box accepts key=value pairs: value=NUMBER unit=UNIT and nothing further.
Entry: value=4.5 unit=bar
